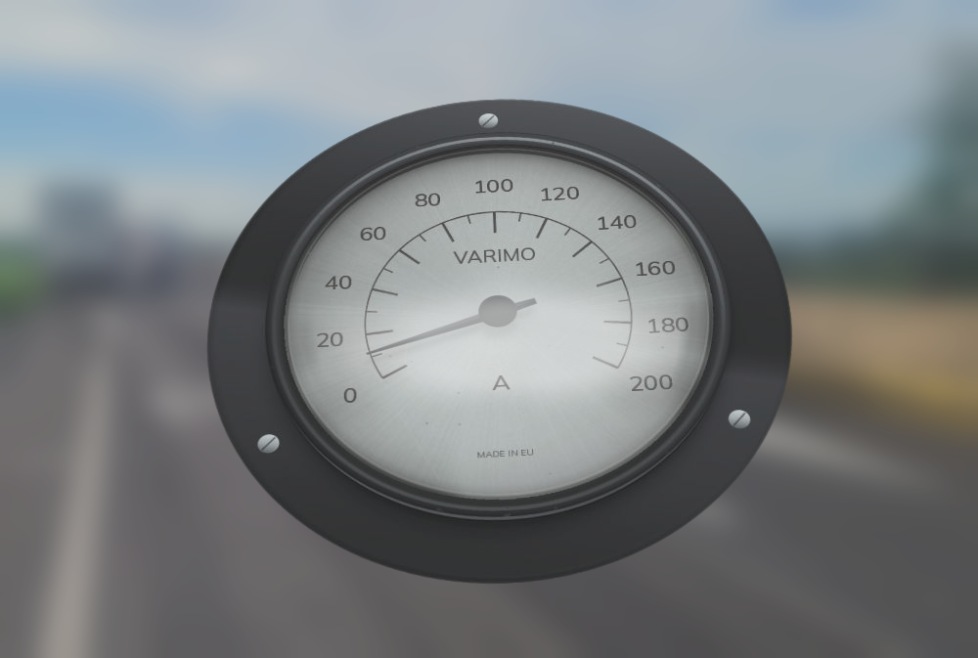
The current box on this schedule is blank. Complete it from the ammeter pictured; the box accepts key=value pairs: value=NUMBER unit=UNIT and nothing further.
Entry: value=10 unit=A
